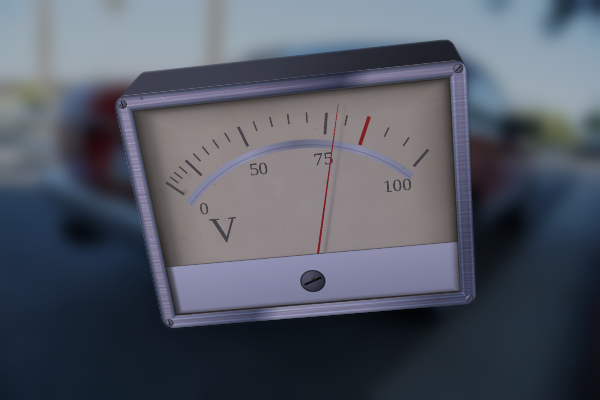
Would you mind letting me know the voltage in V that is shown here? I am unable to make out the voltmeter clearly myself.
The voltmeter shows 77.5 V
